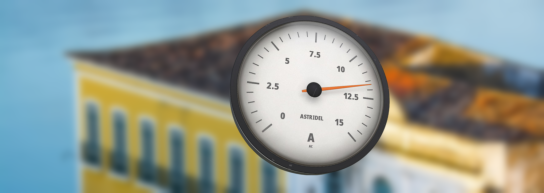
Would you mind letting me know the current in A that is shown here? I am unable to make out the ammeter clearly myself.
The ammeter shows 11.75 A
